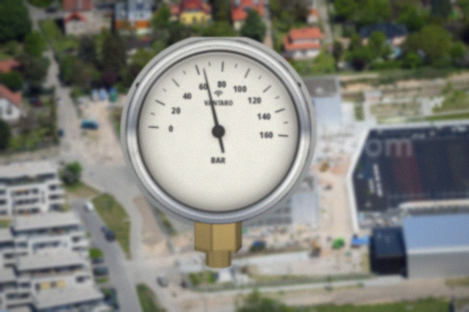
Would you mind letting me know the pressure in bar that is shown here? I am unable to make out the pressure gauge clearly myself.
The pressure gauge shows 65 bar
